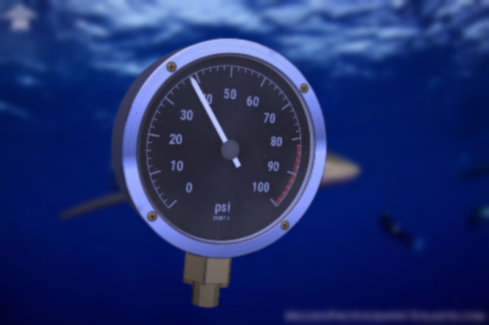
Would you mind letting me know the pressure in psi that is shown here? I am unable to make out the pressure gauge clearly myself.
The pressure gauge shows 38 psi
